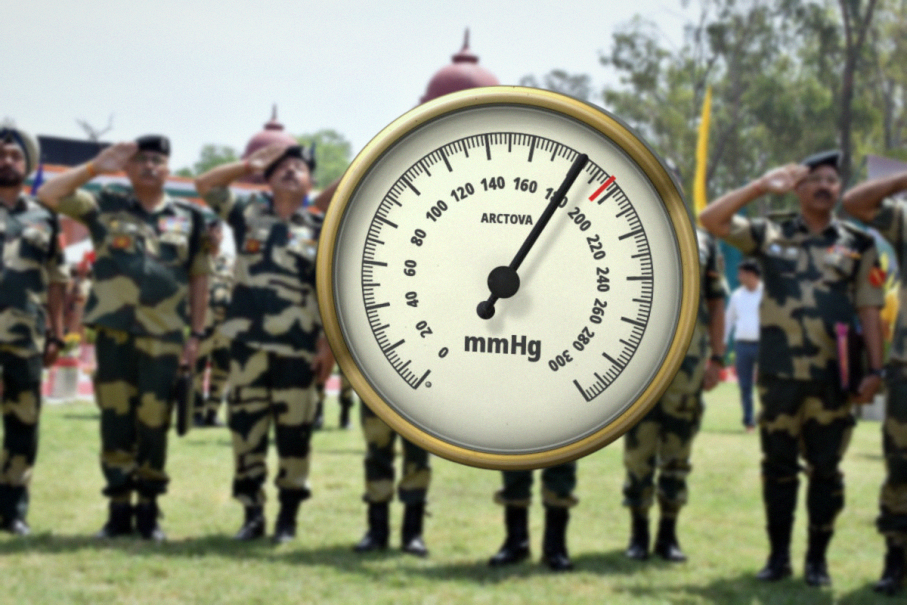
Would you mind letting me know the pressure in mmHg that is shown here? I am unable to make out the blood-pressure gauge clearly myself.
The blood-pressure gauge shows 182 mmHg
